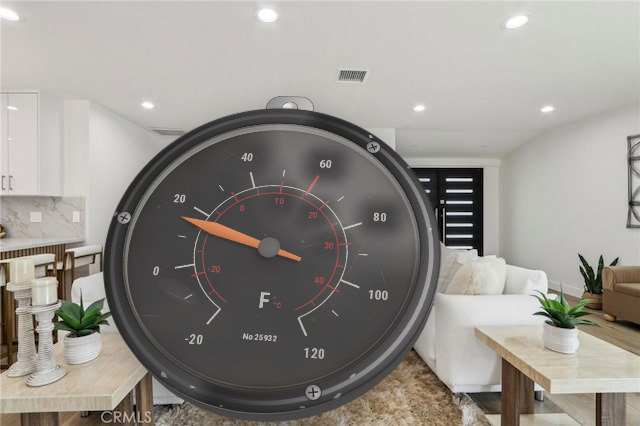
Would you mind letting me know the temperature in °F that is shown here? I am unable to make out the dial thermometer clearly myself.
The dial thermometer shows 15 °F
